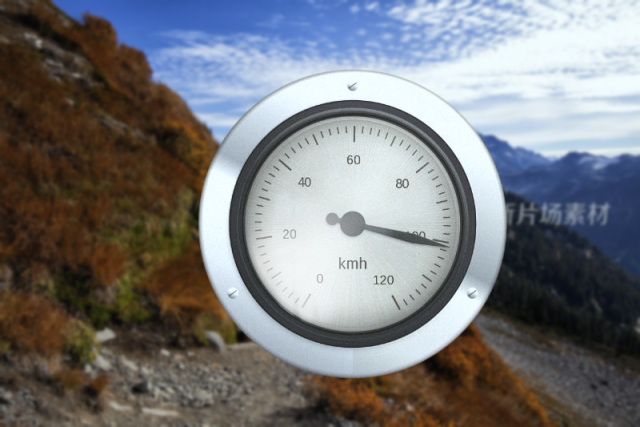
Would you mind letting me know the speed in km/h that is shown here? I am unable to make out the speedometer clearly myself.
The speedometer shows 101 km/h
